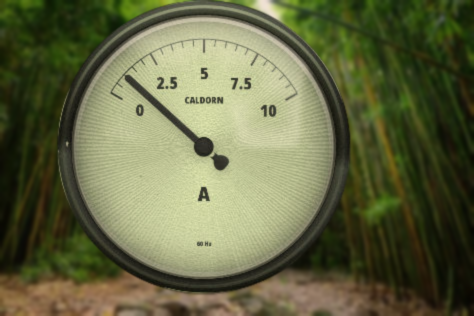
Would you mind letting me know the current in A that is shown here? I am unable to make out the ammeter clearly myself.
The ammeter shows 1 A
